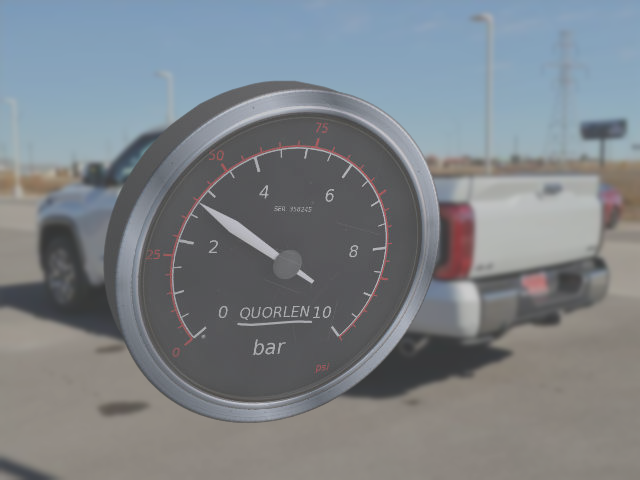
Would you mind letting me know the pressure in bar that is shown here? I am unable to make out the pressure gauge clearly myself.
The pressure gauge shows 2.75 bar
